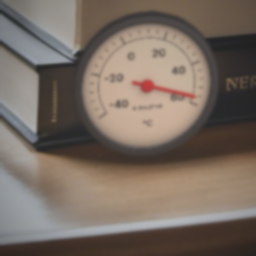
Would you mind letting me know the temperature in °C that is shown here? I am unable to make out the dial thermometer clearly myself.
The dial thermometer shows 56 °C
